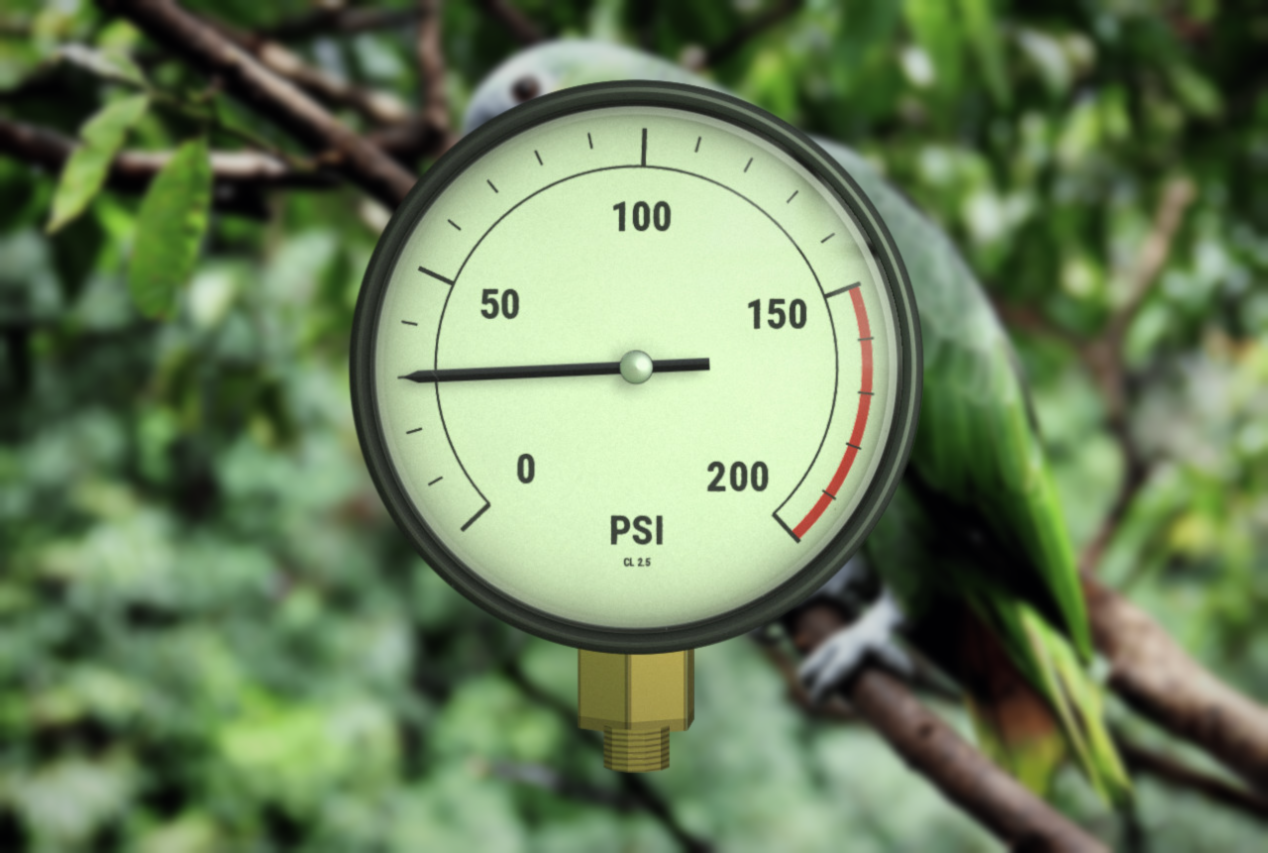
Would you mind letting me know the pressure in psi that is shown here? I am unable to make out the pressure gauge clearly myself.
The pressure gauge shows 30 psi
